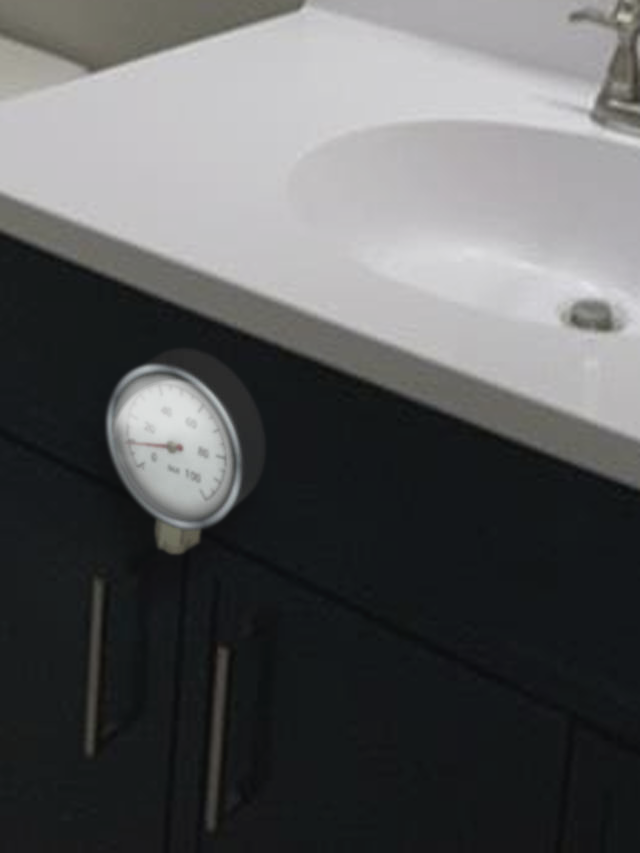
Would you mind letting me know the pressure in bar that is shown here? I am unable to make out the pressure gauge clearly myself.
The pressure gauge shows 10 bar
